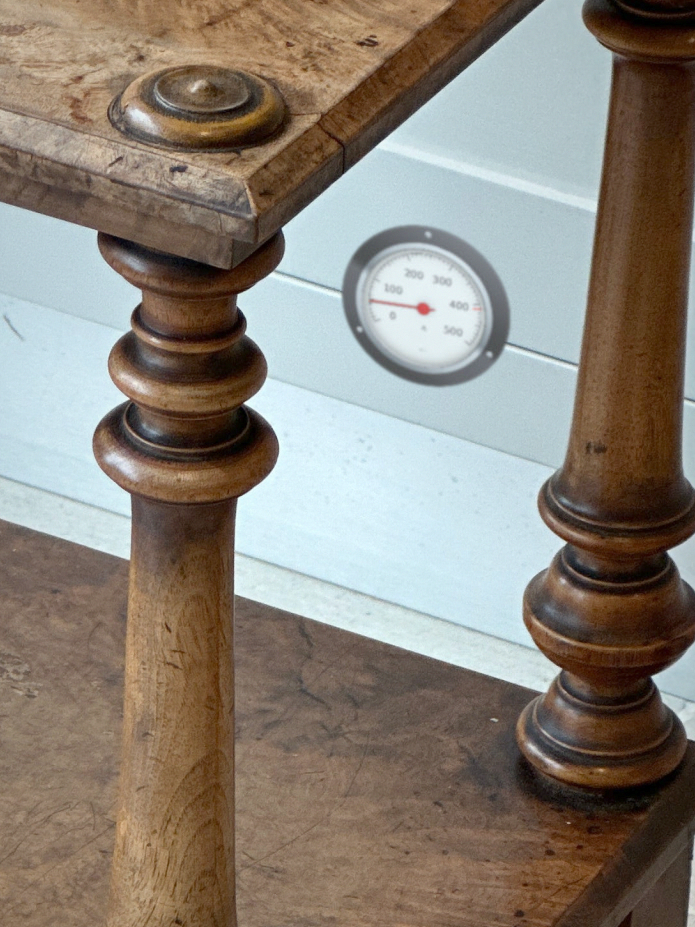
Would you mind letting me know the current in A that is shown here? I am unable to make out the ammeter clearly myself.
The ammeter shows 50 A
